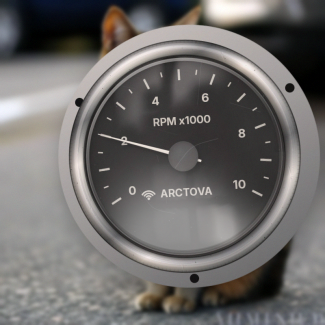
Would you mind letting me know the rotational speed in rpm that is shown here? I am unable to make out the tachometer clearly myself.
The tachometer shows 2000 rpm
